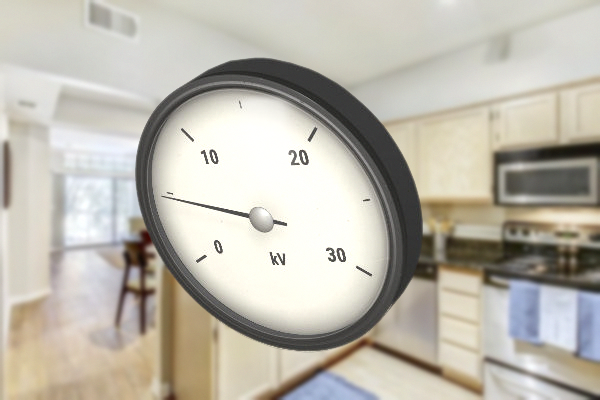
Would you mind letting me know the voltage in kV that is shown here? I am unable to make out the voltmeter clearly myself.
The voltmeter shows 5 kV
